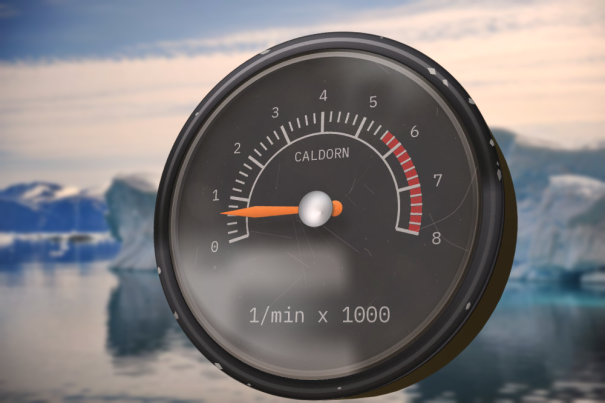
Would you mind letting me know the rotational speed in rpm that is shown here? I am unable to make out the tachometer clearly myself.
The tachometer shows 600 rpm
